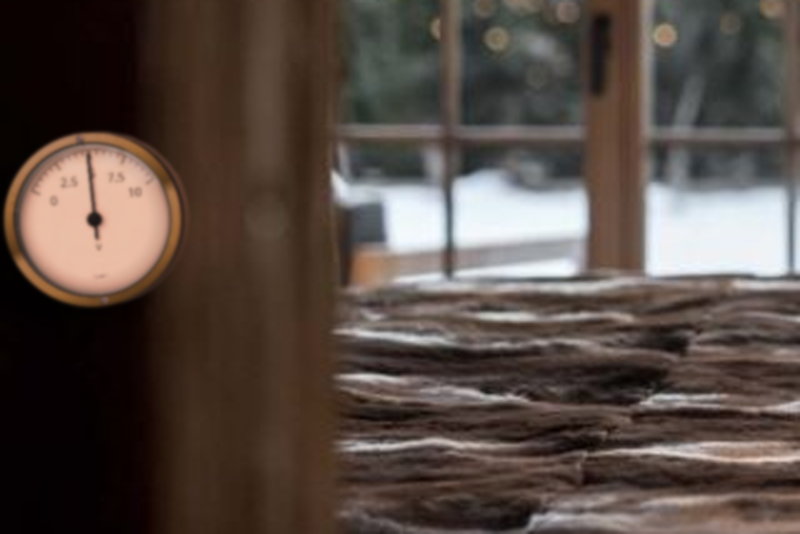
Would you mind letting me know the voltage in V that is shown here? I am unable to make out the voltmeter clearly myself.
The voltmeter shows 5 V
